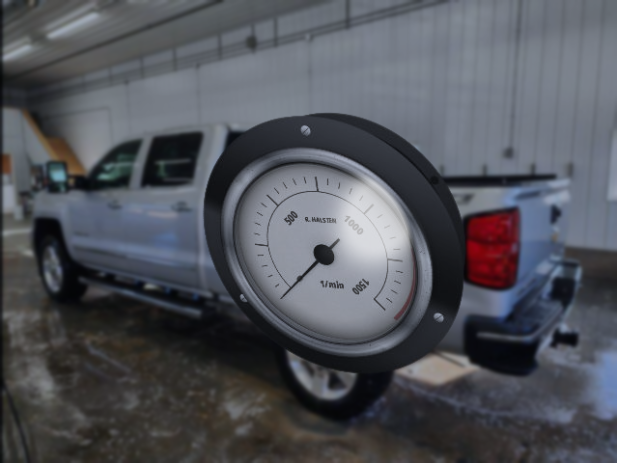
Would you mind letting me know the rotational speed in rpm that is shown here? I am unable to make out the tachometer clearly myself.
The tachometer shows 0 rpm
